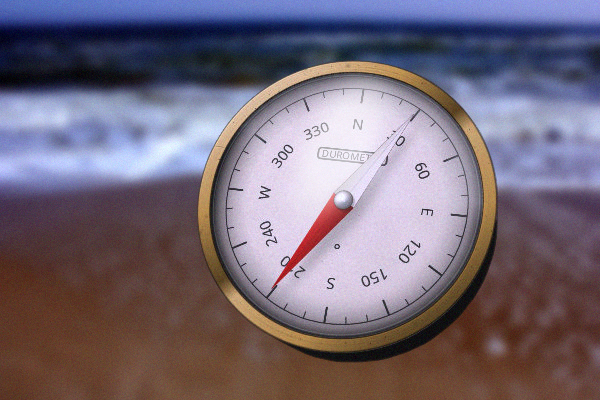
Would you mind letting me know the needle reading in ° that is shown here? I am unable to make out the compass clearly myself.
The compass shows 210 °
